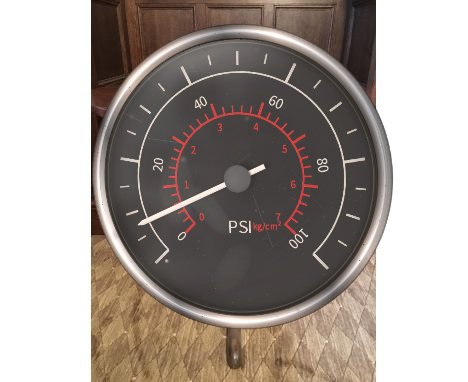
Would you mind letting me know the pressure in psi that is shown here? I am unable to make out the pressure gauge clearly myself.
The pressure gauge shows 7.5 psi
